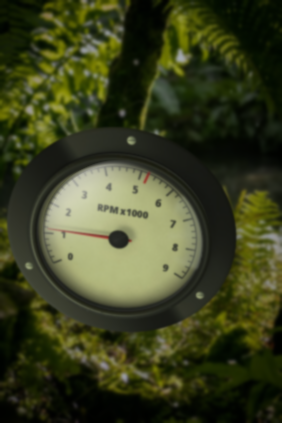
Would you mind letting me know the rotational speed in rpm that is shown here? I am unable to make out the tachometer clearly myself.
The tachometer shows 1200 rpm
